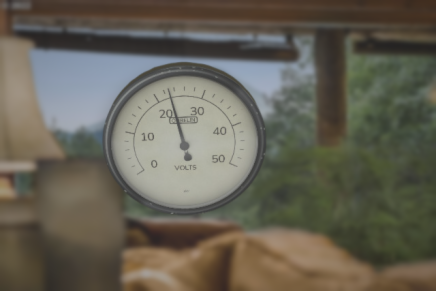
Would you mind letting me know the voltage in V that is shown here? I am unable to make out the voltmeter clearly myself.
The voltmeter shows 23 V
